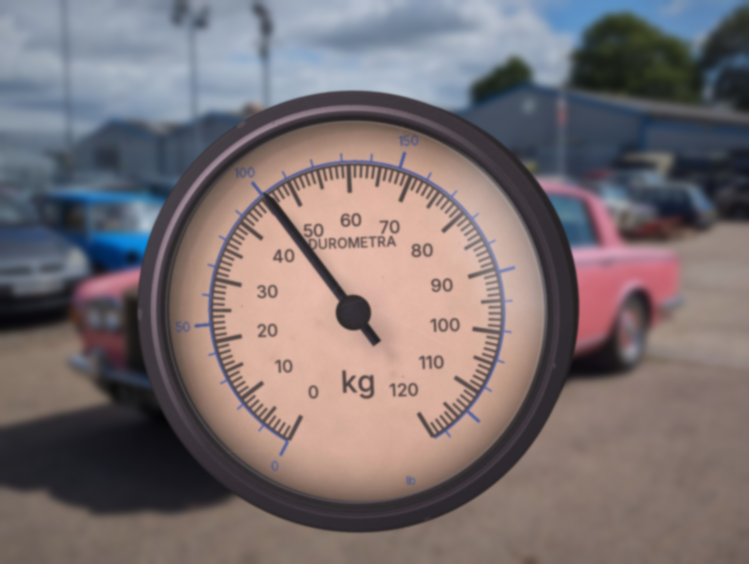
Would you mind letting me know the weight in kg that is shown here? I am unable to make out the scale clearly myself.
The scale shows 46 kg
